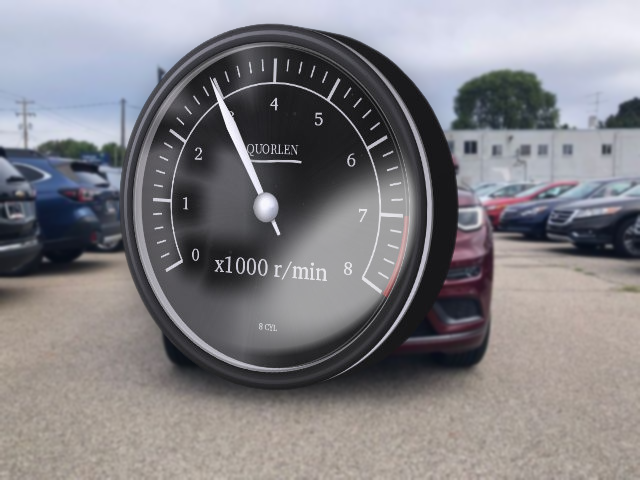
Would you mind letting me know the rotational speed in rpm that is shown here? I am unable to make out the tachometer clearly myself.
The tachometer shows 3000 rpm
